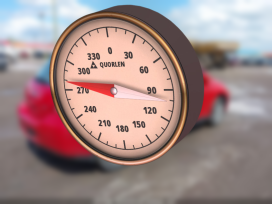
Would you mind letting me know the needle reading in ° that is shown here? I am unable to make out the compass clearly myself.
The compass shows 280 °
